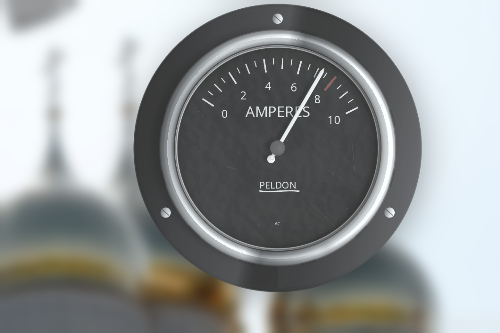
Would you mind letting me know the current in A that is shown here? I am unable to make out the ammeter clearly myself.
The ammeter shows 7.25 A
